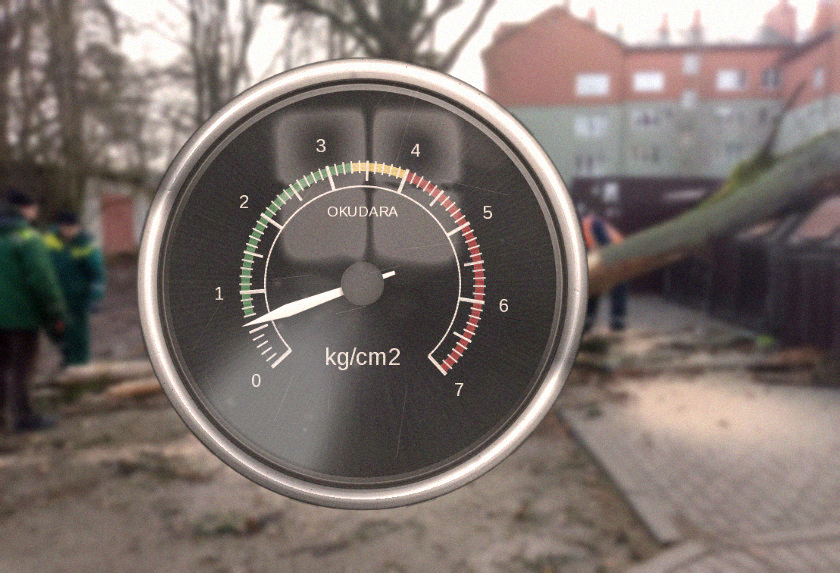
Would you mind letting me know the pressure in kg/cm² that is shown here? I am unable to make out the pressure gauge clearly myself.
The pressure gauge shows 0.6 kg/cm²
